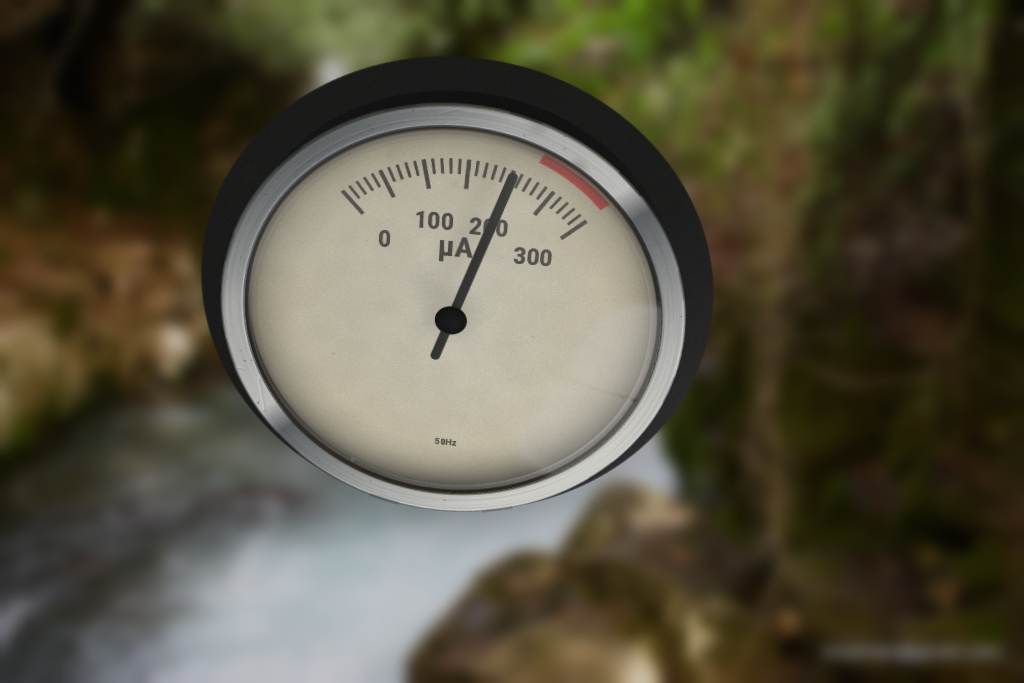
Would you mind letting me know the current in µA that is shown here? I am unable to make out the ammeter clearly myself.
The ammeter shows 200 µA
